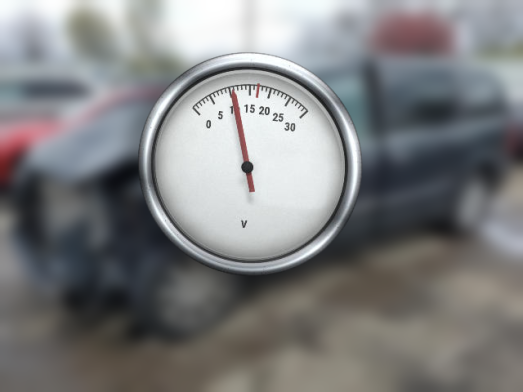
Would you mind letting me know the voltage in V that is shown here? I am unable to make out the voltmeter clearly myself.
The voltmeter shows 11 V
